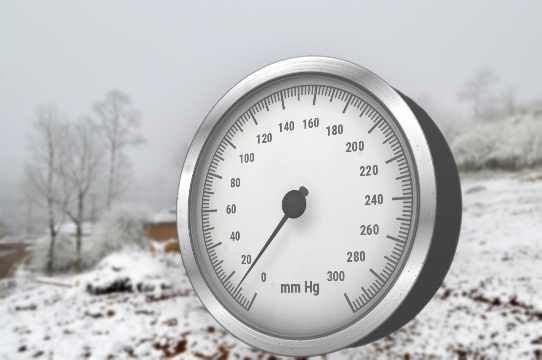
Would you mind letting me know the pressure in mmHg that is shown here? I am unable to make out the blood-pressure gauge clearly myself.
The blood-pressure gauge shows 10 mmHg
